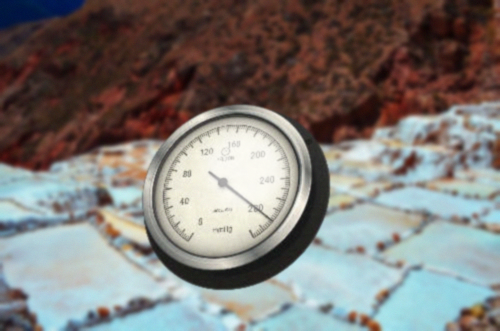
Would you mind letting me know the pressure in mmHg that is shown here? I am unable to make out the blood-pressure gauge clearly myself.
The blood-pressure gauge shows 280 mmHg
